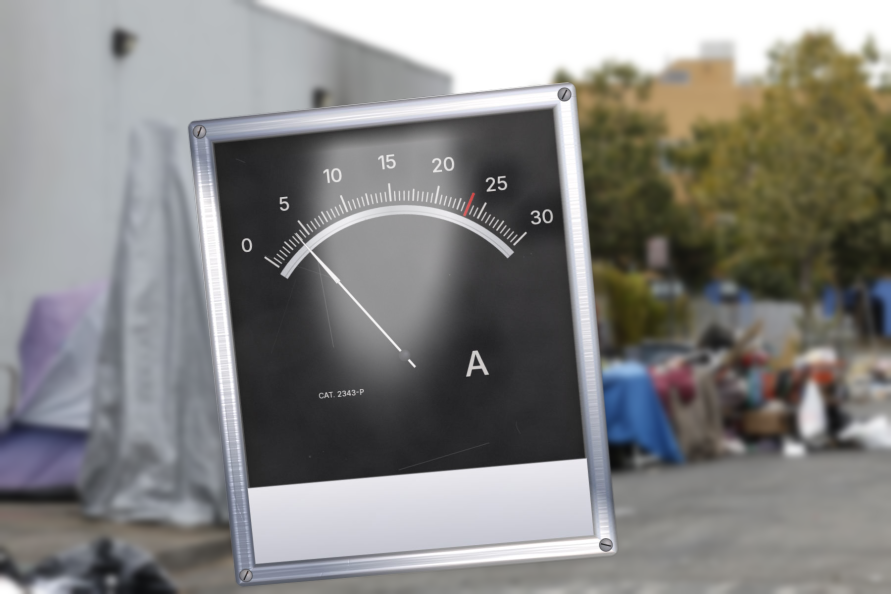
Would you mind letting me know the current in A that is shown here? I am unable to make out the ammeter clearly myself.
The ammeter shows 4 A
